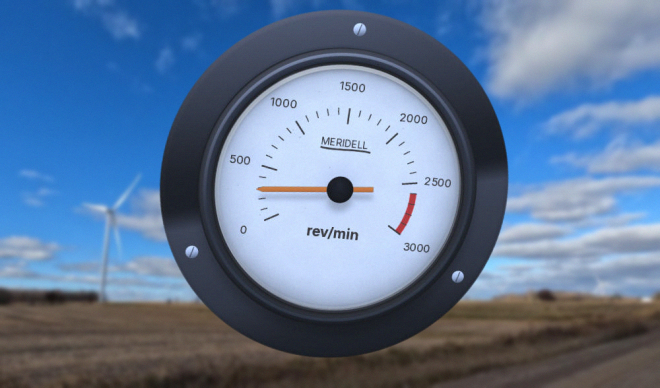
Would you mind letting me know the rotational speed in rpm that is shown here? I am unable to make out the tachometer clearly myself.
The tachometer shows 300 rpm
